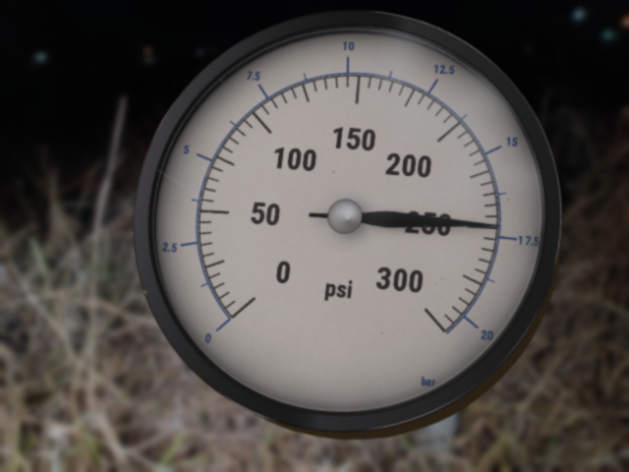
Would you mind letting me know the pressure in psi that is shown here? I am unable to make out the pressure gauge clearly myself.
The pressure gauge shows 250 psi
